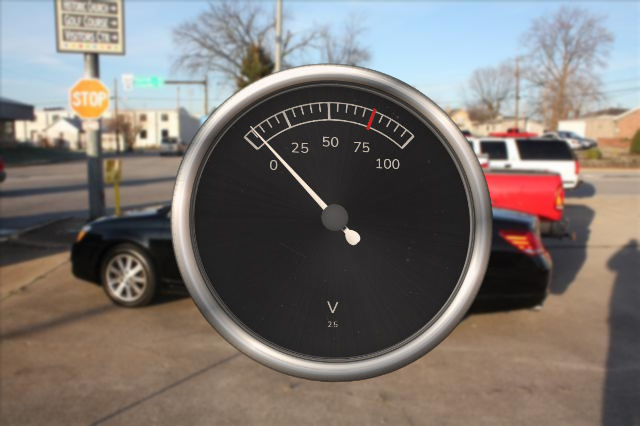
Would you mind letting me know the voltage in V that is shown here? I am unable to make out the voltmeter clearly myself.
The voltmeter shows 5 V
